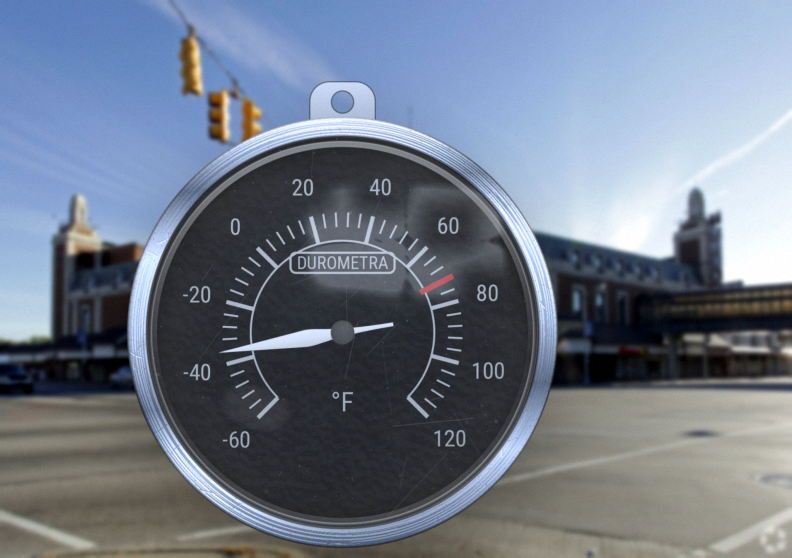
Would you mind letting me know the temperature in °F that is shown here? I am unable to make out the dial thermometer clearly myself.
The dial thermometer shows -36 °F
